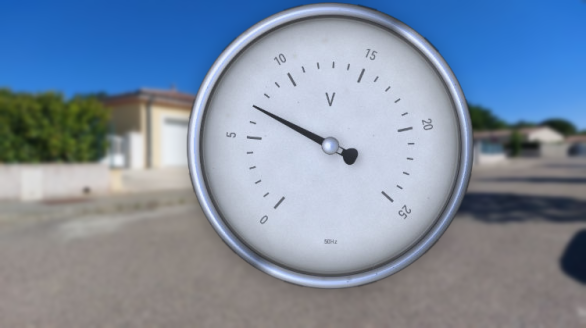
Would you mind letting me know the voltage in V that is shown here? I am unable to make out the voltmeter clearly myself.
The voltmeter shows 7 V
